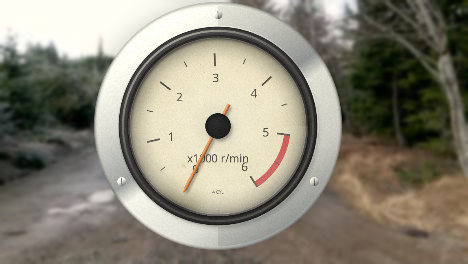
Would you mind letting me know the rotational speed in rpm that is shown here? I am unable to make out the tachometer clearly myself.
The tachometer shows 0 rpm
